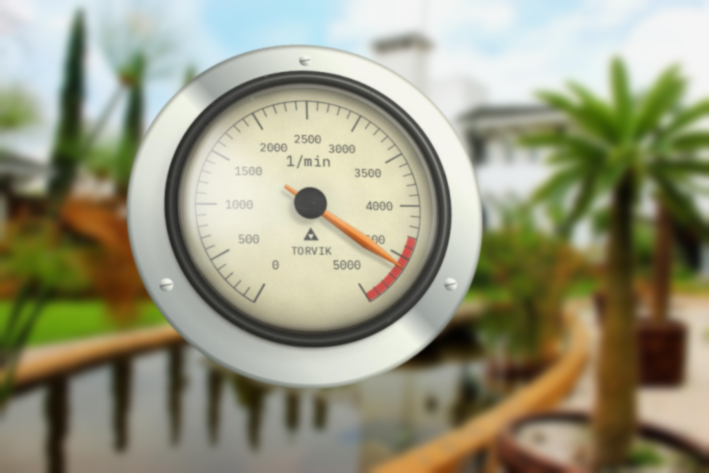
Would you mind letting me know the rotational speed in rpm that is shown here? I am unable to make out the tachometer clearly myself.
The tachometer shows 4600 rpm
